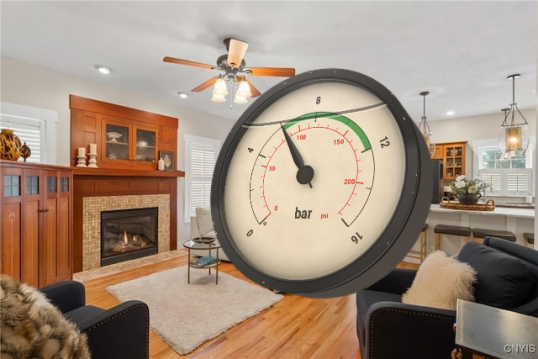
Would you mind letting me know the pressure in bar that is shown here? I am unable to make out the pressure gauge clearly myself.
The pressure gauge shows 6 bar
